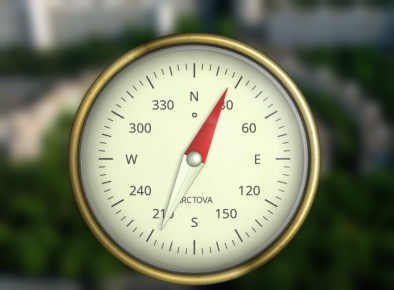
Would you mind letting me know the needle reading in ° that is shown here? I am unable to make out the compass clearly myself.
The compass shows 25 °
